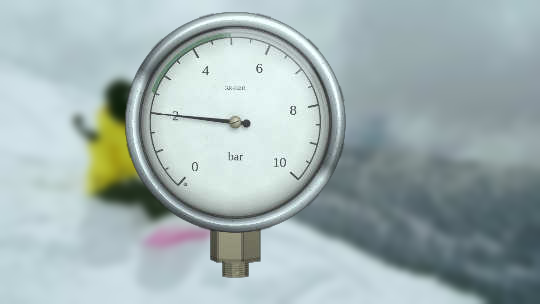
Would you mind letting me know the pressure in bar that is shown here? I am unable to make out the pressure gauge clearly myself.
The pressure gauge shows 2 bar
